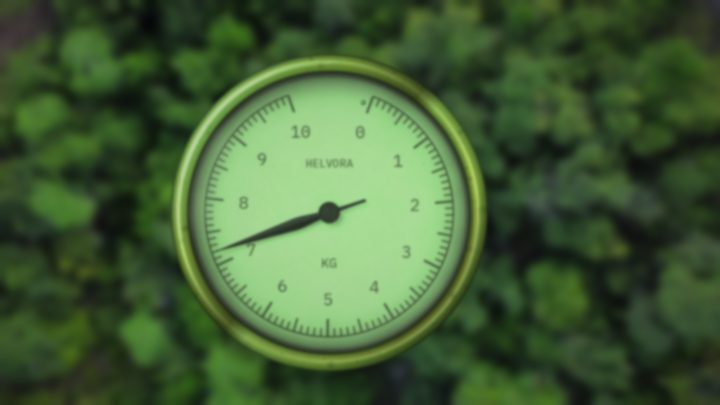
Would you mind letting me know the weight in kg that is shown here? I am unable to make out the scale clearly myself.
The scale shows 7.2 kg
